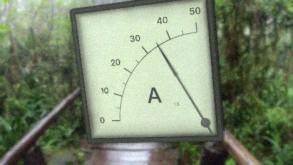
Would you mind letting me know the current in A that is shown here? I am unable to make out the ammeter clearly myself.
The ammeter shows 35 A
